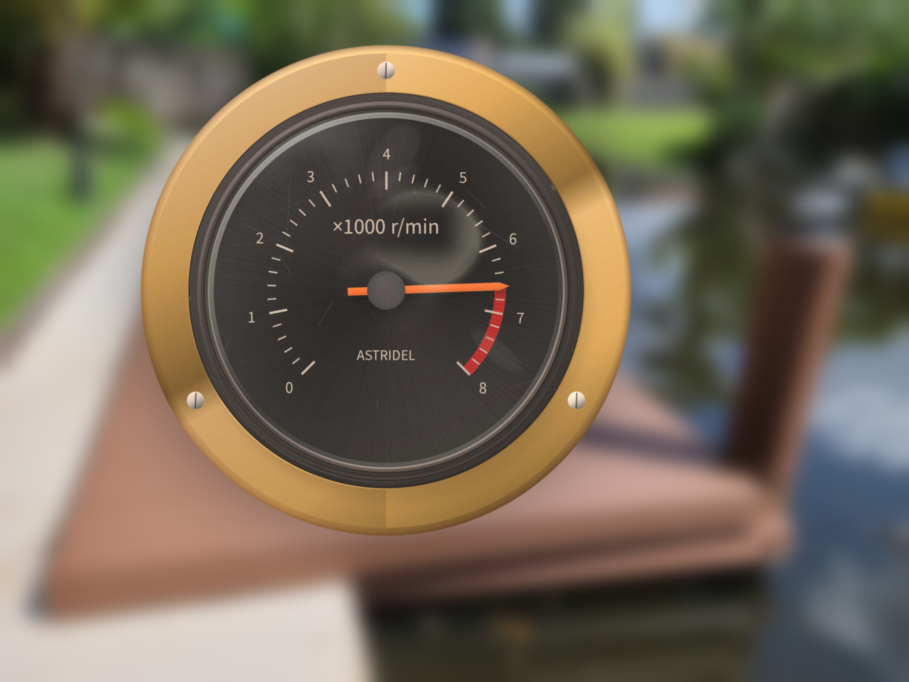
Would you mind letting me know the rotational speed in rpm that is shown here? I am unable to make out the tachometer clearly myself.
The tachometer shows 6600 rpm
